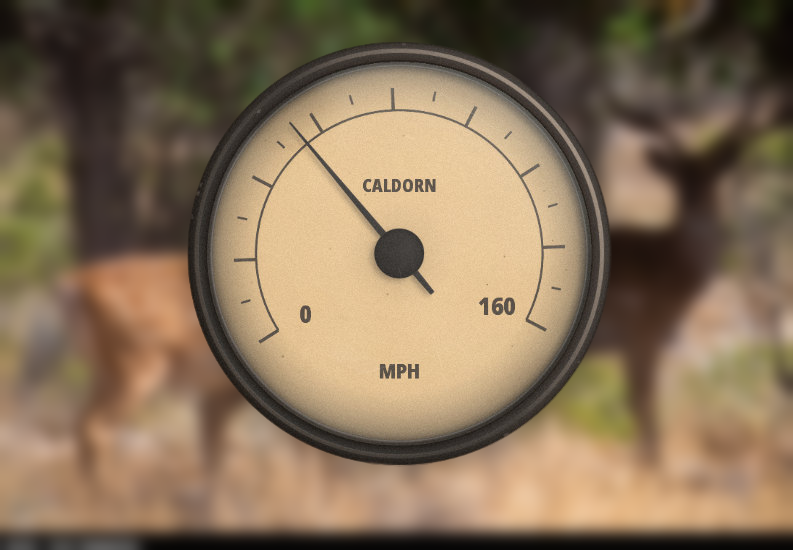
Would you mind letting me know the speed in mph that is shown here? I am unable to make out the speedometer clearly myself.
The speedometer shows 55 mph
